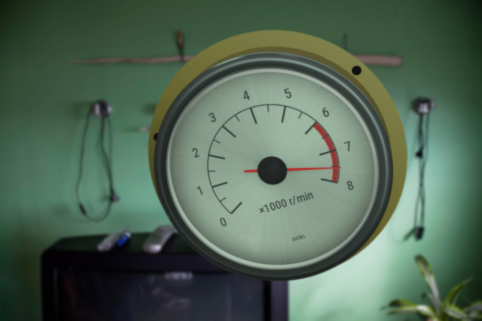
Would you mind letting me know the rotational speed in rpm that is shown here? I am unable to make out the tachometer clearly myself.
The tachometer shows 7500 rpm
